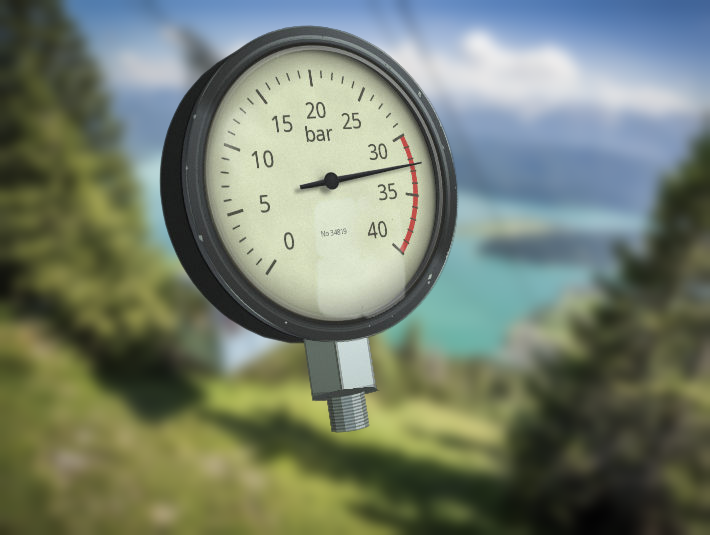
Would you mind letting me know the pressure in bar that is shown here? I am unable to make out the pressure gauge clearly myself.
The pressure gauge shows 32.5 bar
